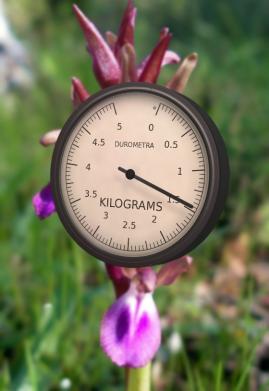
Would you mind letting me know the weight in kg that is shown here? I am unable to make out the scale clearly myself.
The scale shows 1.45 kg
